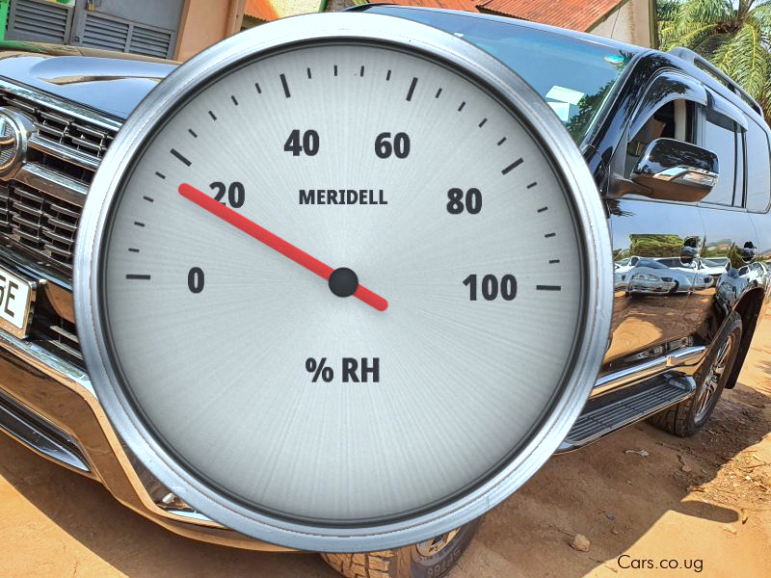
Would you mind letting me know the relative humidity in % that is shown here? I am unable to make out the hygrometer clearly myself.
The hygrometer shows 16 %
